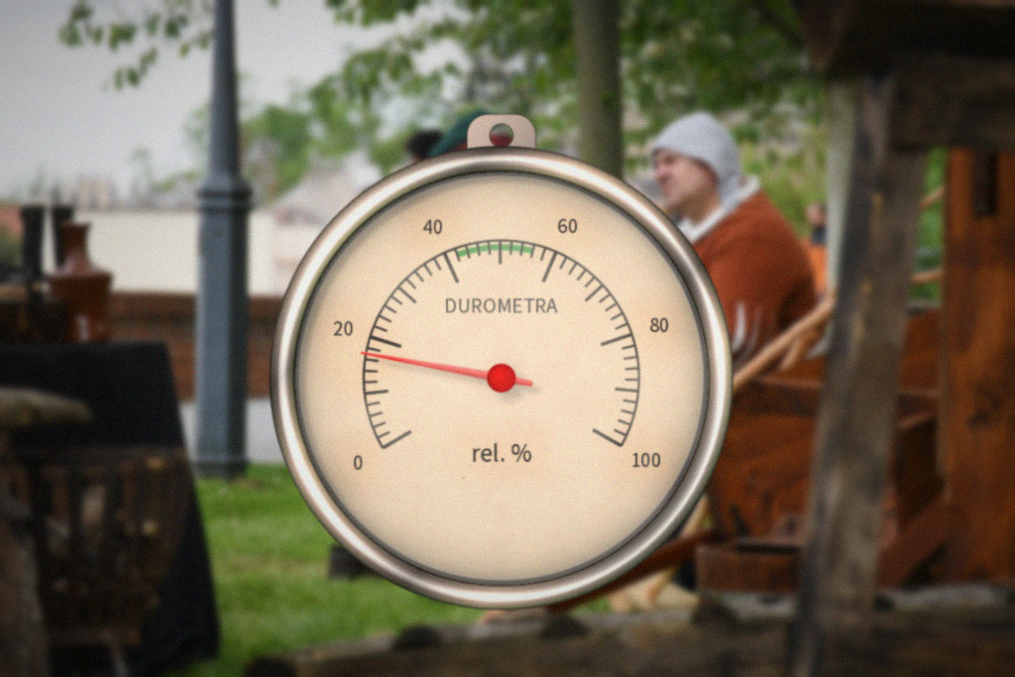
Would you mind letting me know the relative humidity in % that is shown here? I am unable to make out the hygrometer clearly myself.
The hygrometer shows 17 %
